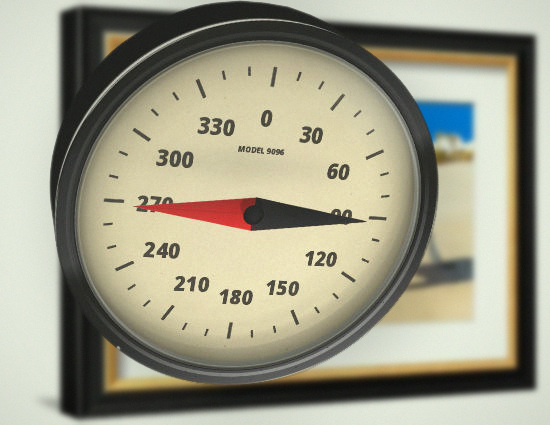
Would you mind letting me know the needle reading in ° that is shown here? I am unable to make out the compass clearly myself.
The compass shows 270 °
